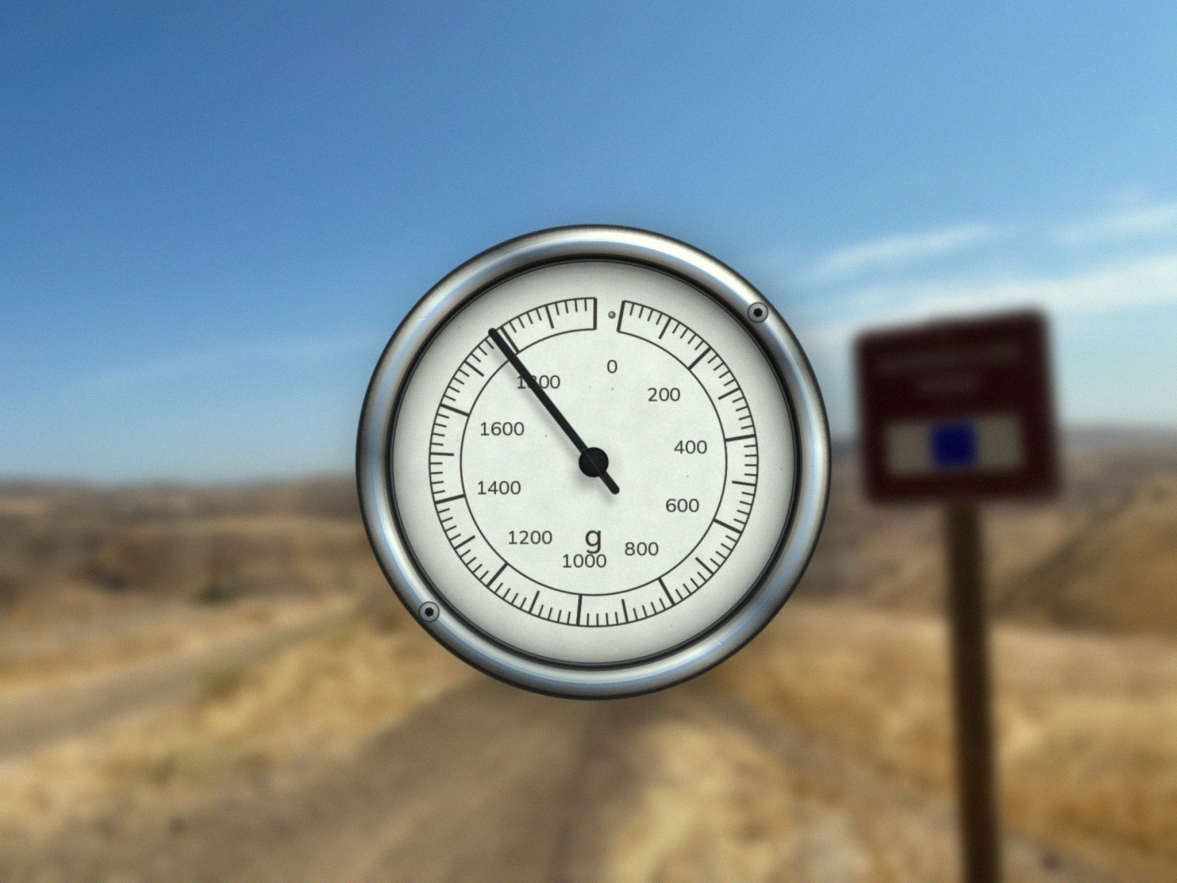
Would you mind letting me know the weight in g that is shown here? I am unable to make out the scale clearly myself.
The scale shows 1780 g
